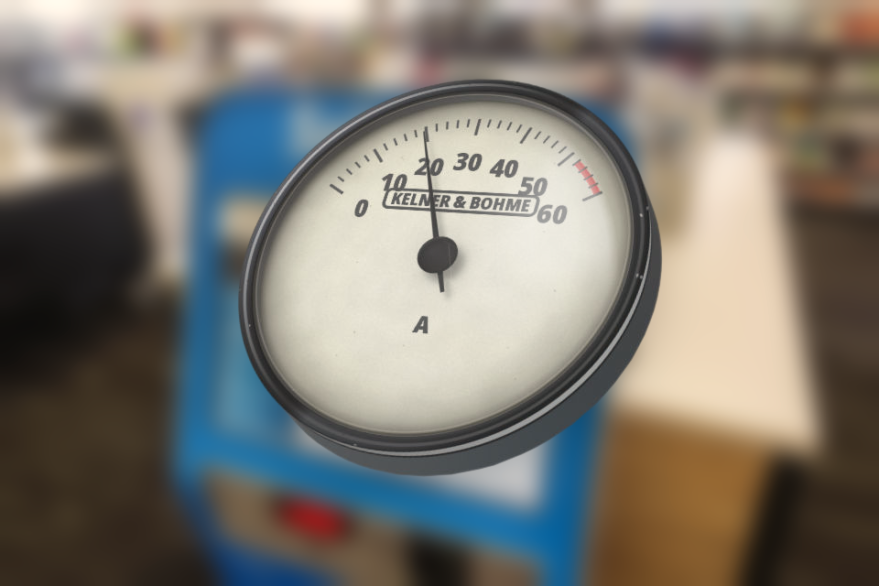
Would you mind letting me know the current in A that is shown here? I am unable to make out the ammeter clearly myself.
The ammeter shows 20 A
